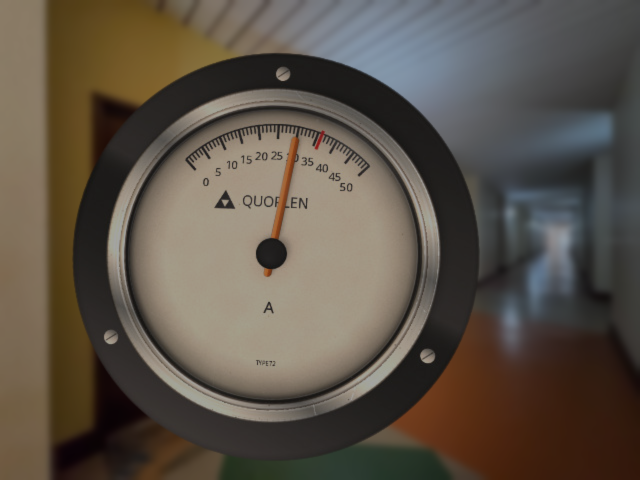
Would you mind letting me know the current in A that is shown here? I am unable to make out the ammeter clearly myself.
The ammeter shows 30 A
